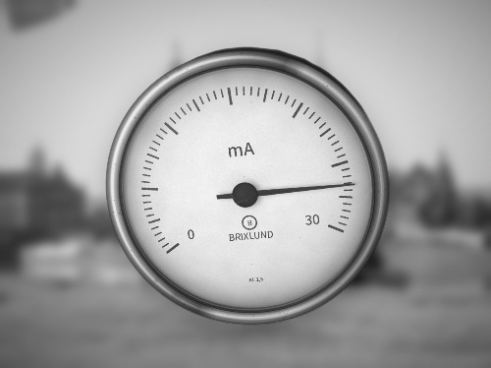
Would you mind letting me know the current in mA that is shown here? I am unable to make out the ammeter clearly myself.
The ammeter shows 26.5 mA
